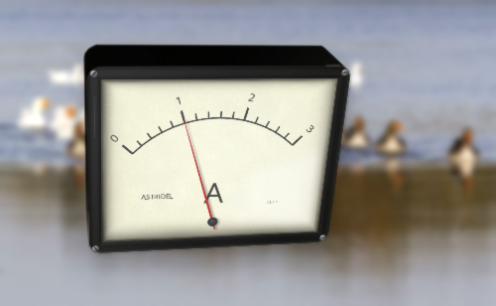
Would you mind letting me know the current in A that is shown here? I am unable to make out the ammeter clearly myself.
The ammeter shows 1 A
